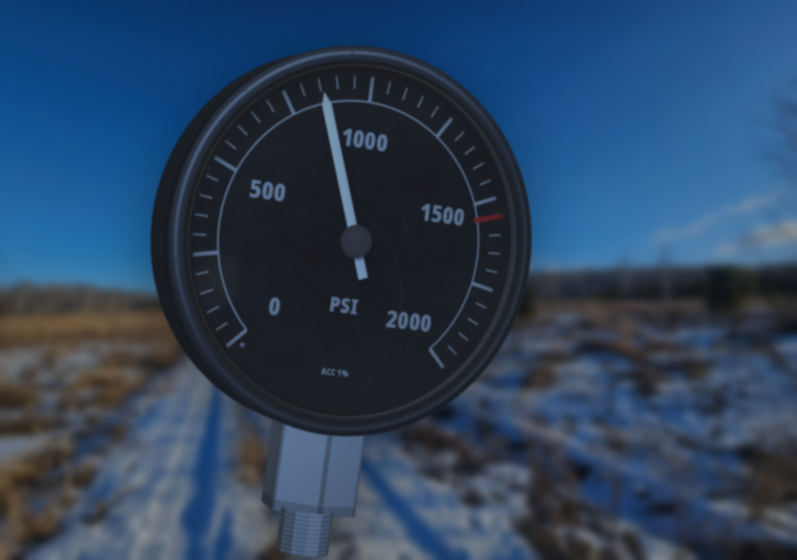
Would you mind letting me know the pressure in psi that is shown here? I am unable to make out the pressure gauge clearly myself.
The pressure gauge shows 850 psi
